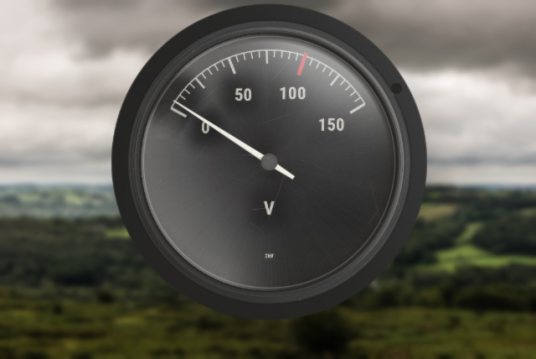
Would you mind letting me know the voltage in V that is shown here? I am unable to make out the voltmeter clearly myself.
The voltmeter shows 5 V
